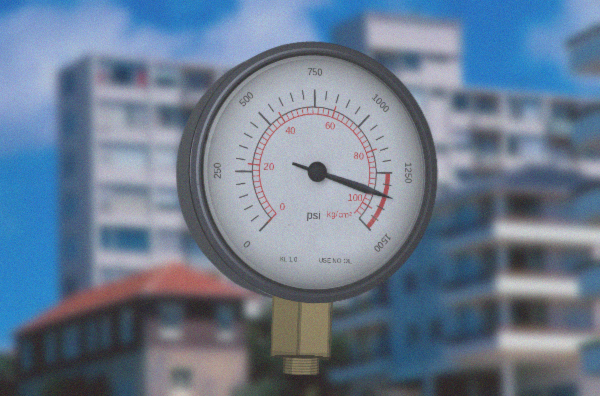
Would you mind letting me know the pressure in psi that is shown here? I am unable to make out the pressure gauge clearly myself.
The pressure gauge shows 1350 psi
